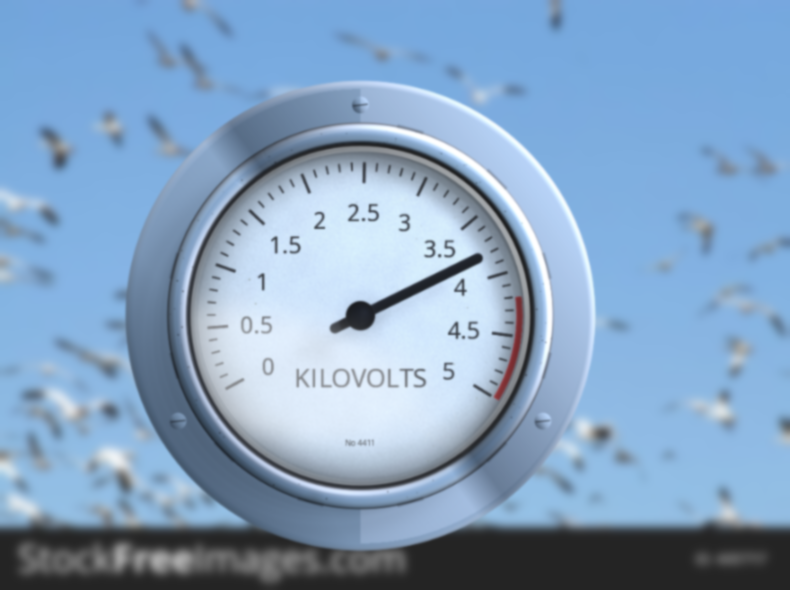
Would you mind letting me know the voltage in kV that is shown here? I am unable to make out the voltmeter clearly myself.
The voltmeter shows 3.8 kV
